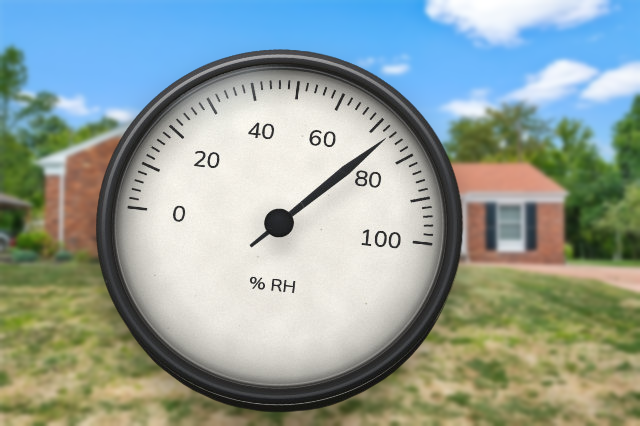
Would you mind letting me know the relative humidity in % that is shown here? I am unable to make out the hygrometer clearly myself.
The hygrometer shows 74 %
